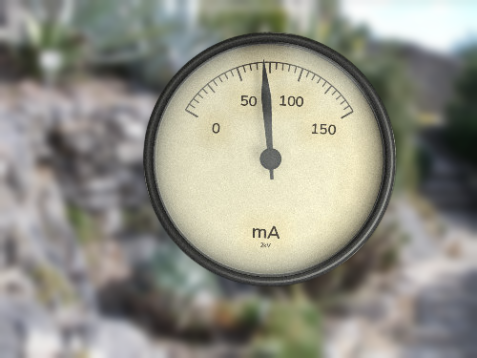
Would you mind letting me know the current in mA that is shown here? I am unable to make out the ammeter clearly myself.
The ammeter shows 70 mA
